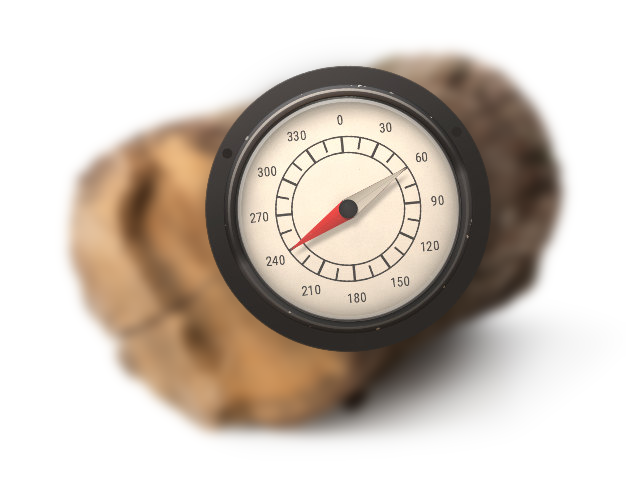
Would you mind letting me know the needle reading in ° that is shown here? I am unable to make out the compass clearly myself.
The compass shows 240 °
